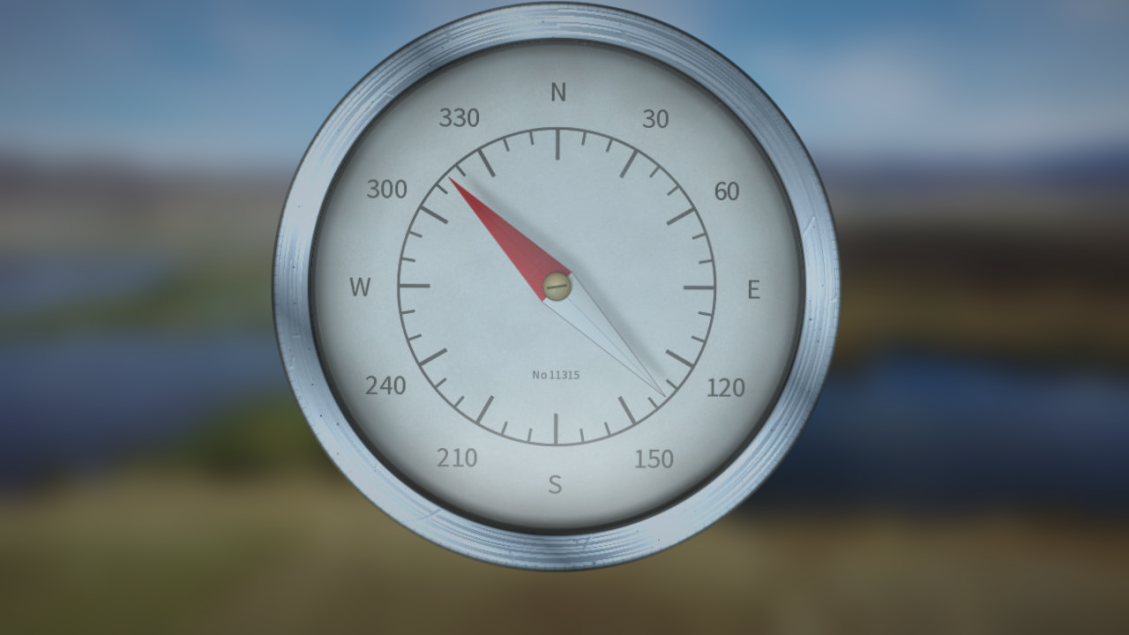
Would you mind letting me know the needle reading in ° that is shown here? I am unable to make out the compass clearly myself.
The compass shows 315 °
